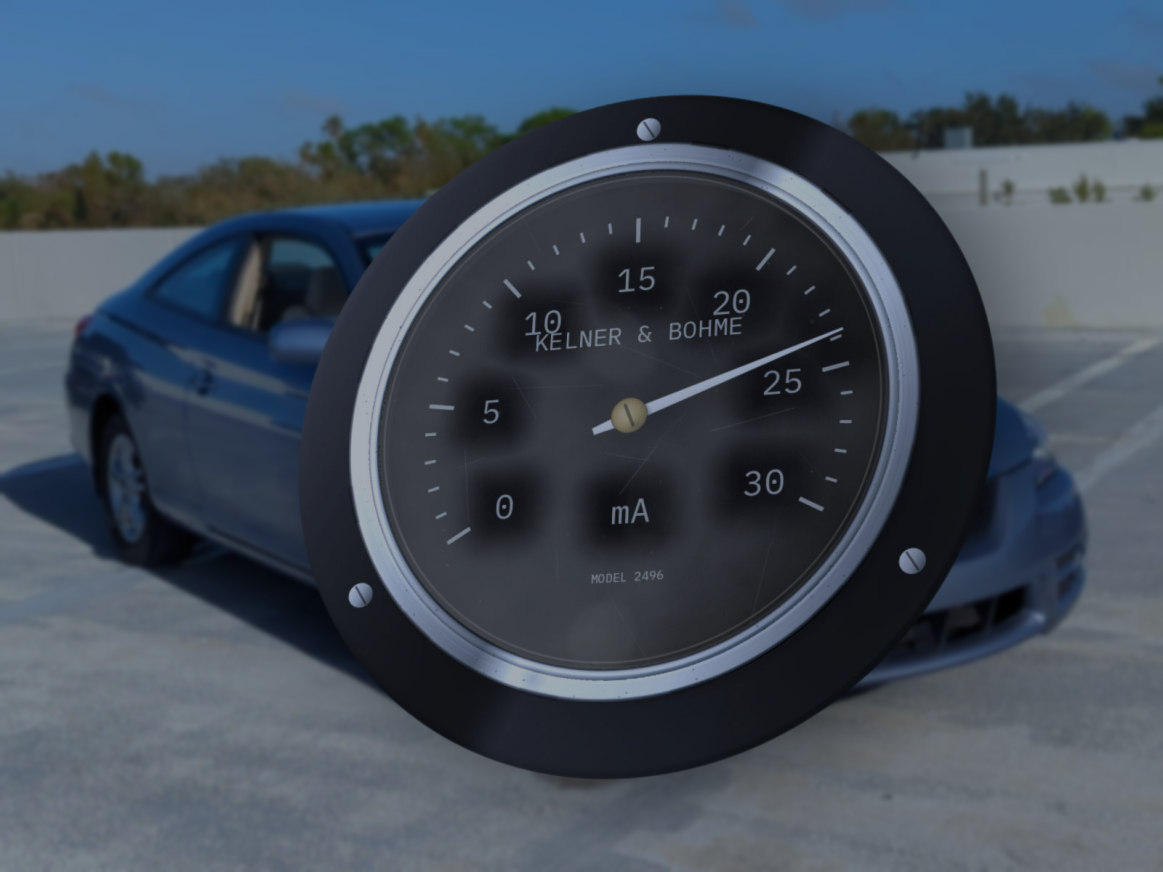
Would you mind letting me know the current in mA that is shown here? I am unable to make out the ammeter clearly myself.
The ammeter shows 24 mA
